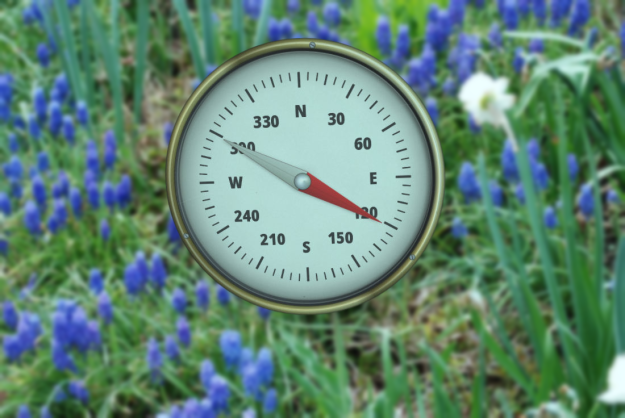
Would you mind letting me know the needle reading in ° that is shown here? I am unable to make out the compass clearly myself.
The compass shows 120 °
